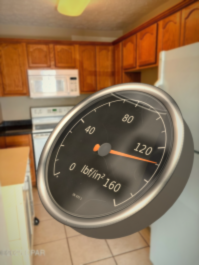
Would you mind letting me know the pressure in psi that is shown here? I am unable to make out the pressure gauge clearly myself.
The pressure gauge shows 130 psi
